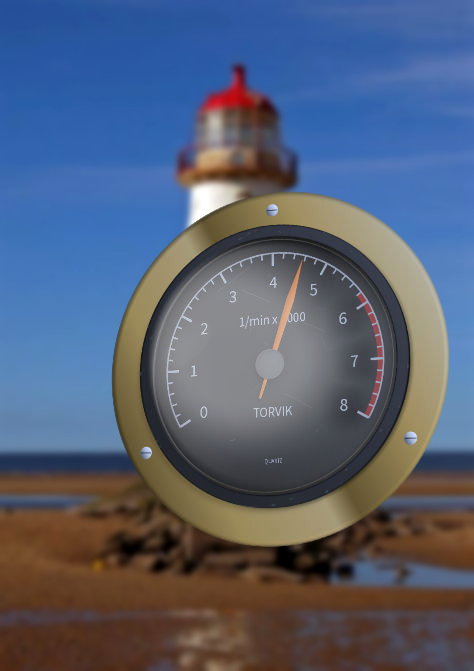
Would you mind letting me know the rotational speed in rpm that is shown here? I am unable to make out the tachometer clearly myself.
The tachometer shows 4600 rpm
